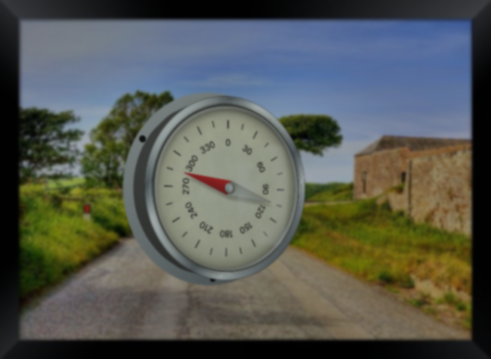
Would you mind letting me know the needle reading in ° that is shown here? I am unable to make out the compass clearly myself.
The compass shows 285 °
